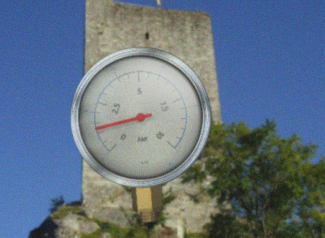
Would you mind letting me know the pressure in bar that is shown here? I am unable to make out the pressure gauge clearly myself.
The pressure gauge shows 1.25 bar
